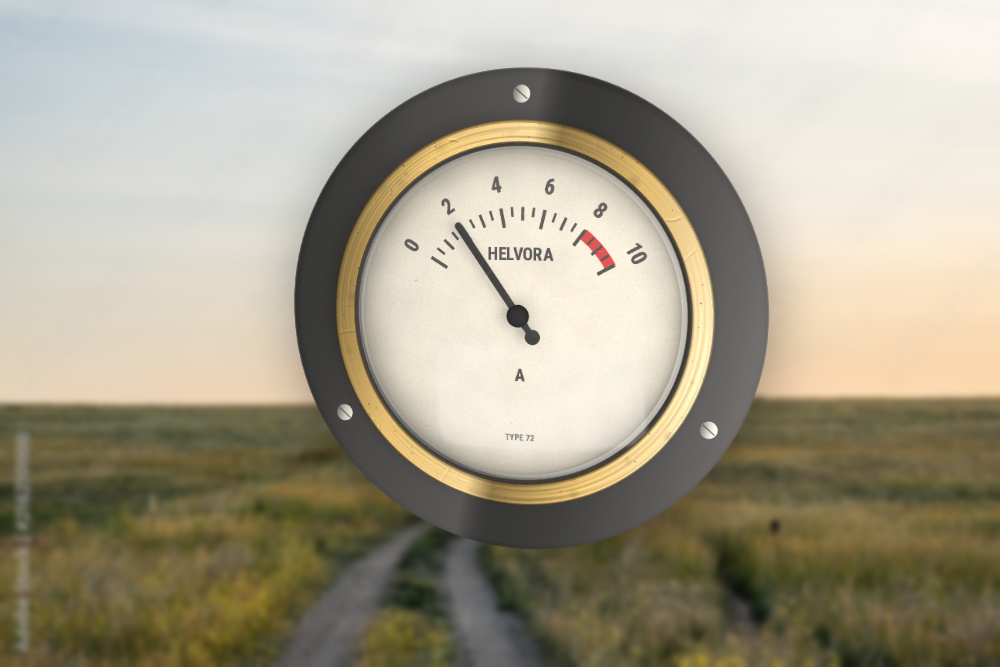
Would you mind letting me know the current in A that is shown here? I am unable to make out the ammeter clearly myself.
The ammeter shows 2 A
